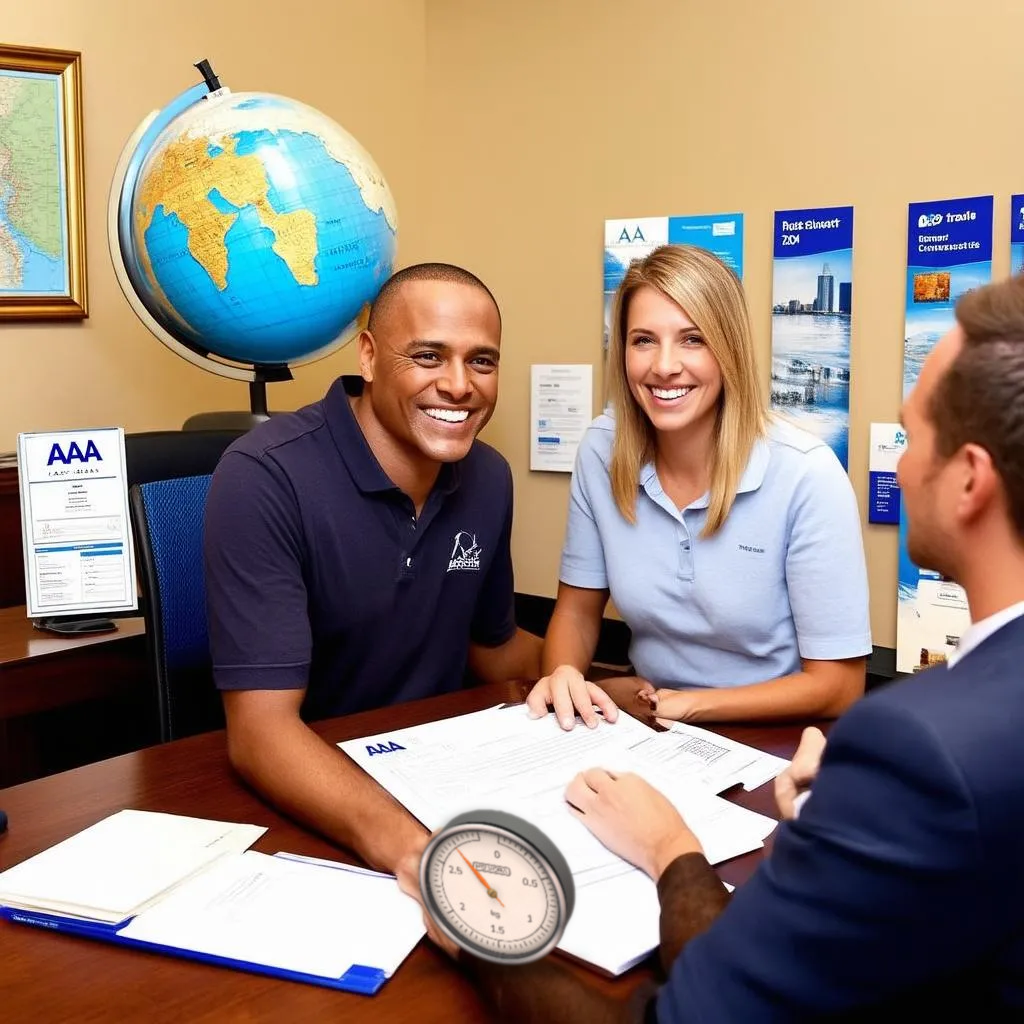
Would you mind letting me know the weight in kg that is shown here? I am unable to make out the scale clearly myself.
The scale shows 2.75 kg
